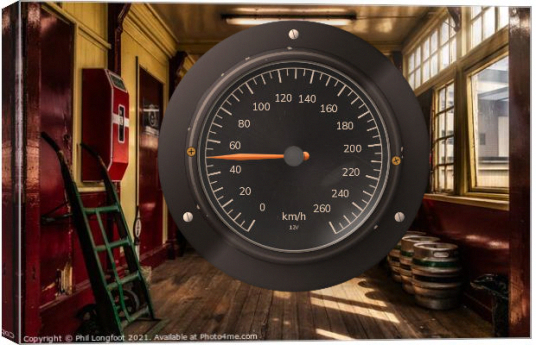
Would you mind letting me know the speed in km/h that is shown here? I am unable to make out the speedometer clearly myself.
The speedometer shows 50 km/h
